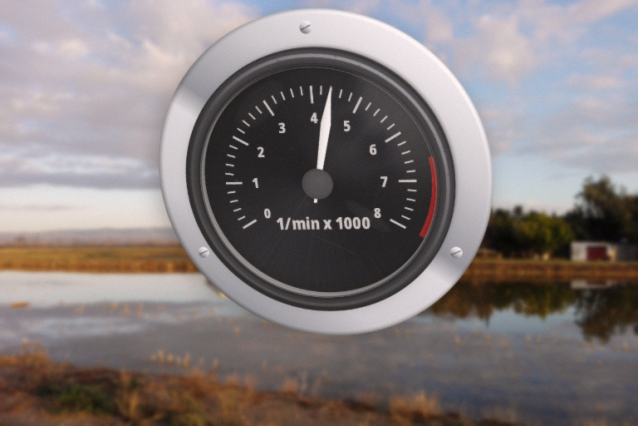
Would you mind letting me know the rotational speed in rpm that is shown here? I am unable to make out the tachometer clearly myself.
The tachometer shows 4400 rpm
